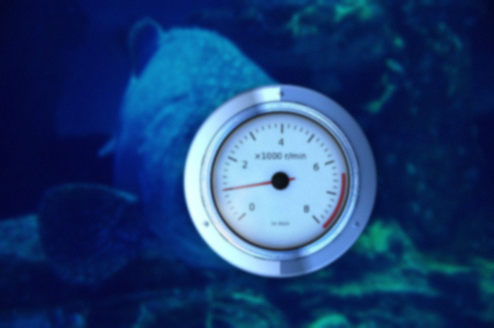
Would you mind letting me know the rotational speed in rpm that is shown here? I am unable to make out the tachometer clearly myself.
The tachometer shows 1000 rpm
